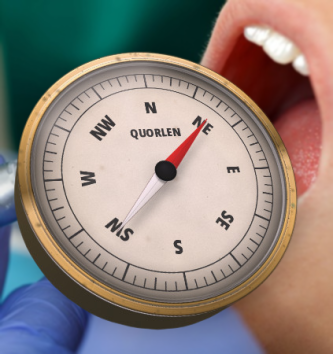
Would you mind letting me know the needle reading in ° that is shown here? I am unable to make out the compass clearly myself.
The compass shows 45 °
